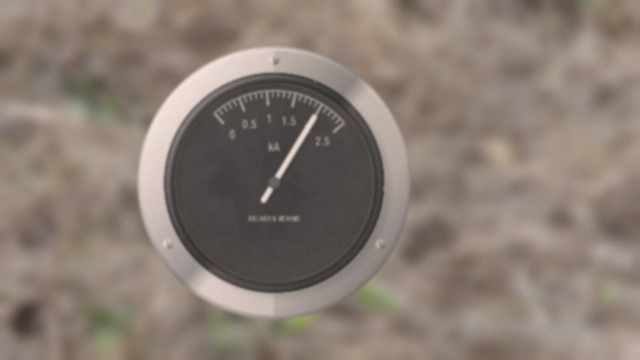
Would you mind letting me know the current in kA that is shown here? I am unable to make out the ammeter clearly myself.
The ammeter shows 2 kA
